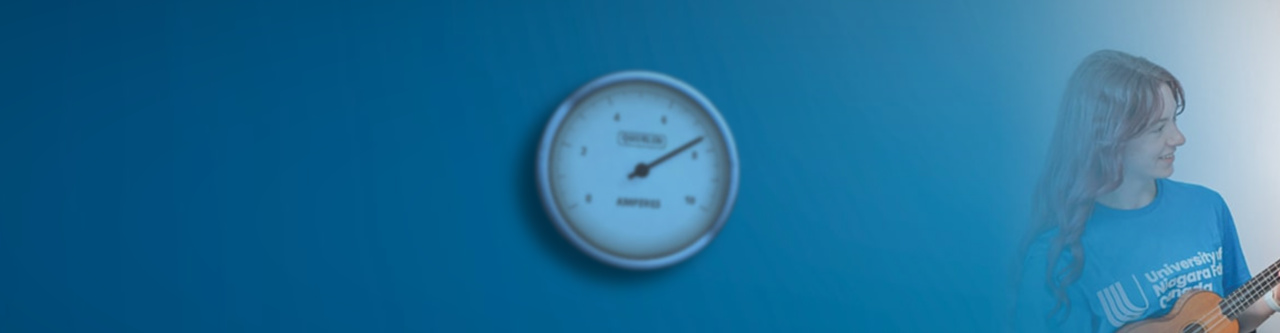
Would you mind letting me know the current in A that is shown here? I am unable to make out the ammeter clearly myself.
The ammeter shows 7.5 A
